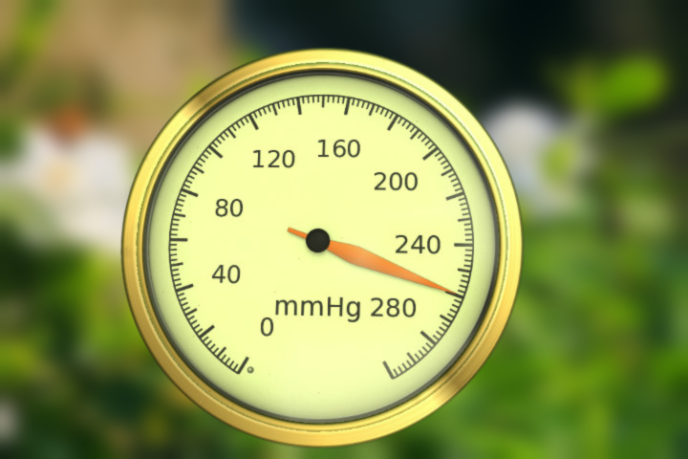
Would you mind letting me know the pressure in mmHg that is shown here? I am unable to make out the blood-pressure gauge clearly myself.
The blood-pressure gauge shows 260 mmHg
